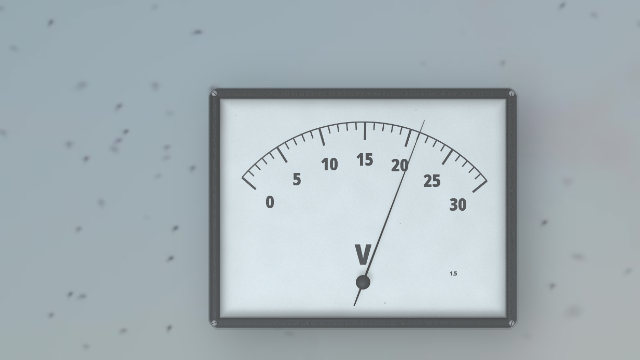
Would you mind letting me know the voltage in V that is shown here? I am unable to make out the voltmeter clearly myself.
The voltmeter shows 21 V
